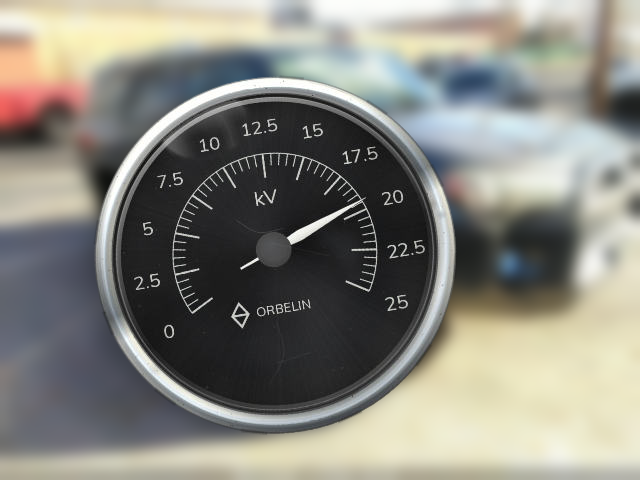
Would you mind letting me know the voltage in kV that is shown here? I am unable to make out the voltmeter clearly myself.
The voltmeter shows 19.5 kV
